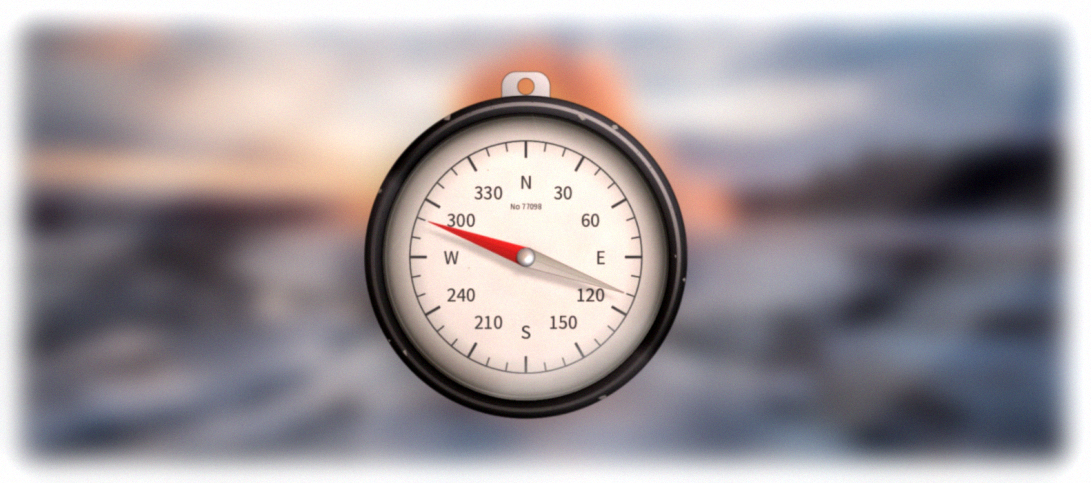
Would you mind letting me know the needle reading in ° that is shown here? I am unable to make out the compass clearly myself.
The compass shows 290 °
